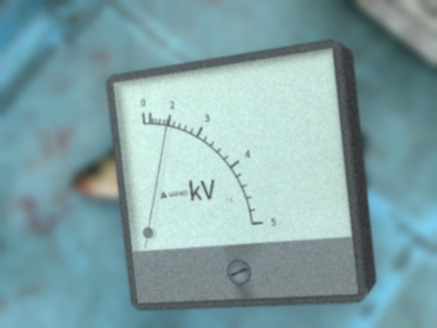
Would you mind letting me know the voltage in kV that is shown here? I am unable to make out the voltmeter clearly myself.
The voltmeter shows 2 kV
